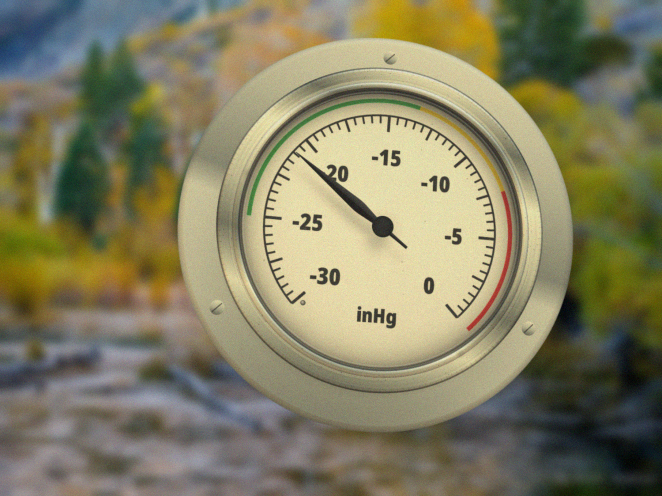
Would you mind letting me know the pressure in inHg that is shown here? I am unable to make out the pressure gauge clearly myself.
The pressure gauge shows -21 inHg
